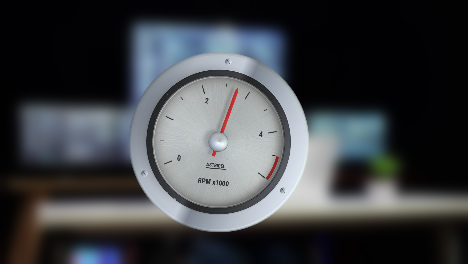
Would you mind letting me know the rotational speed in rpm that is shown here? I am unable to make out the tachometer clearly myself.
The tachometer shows 2750 rpm
